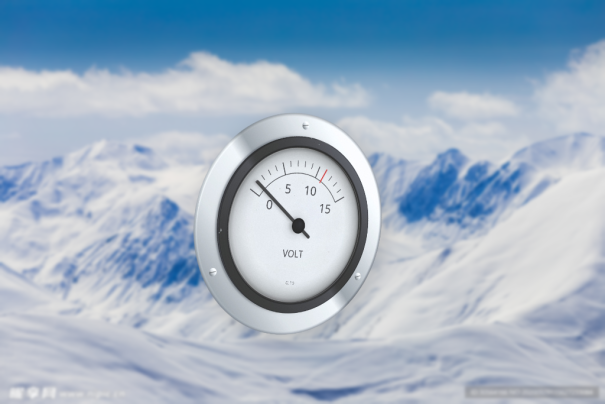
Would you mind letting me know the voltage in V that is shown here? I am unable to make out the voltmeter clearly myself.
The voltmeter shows 1 V
